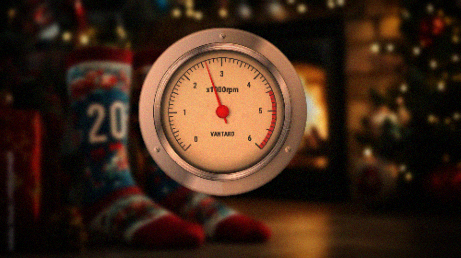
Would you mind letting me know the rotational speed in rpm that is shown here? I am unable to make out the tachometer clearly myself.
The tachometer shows 2600 rpm
